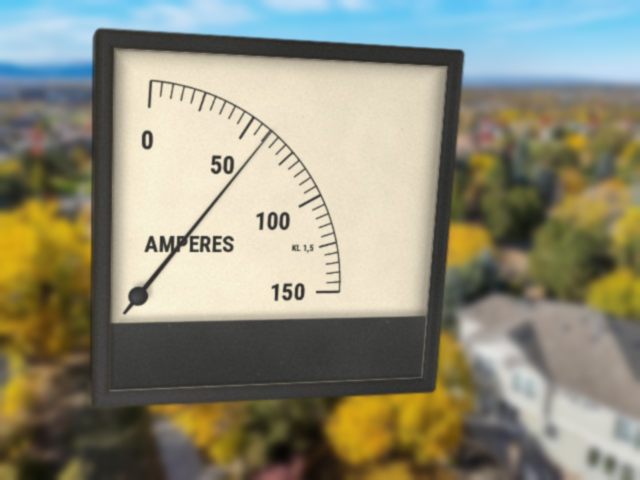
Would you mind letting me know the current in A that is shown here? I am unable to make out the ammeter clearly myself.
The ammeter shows 60 A
